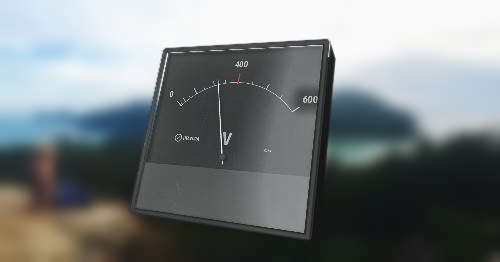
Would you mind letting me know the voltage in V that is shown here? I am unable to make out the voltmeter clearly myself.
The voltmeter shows 325 V
